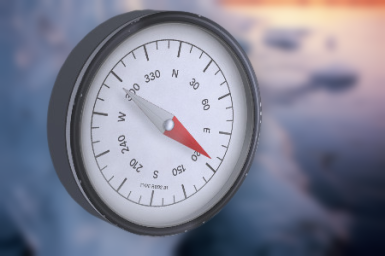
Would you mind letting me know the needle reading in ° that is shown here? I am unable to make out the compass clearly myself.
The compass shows 115 °
